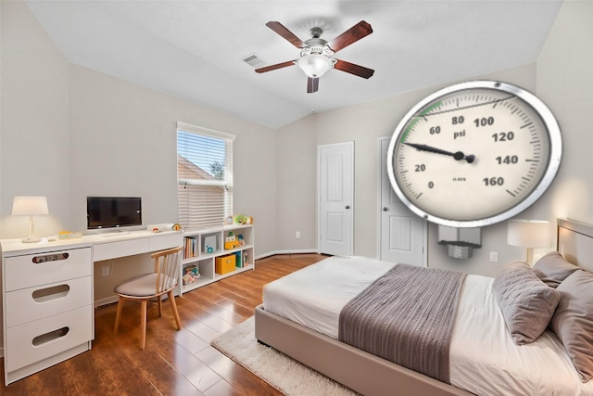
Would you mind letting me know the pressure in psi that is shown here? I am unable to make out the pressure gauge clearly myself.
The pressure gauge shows 40 psi
